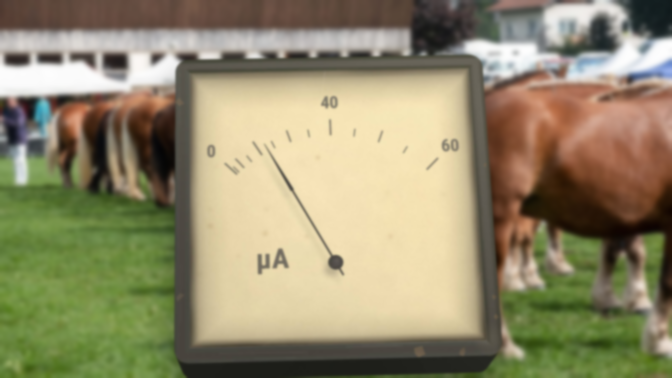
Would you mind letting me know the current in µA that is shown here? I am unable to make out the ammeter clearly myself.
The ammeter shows 22.5 µA
